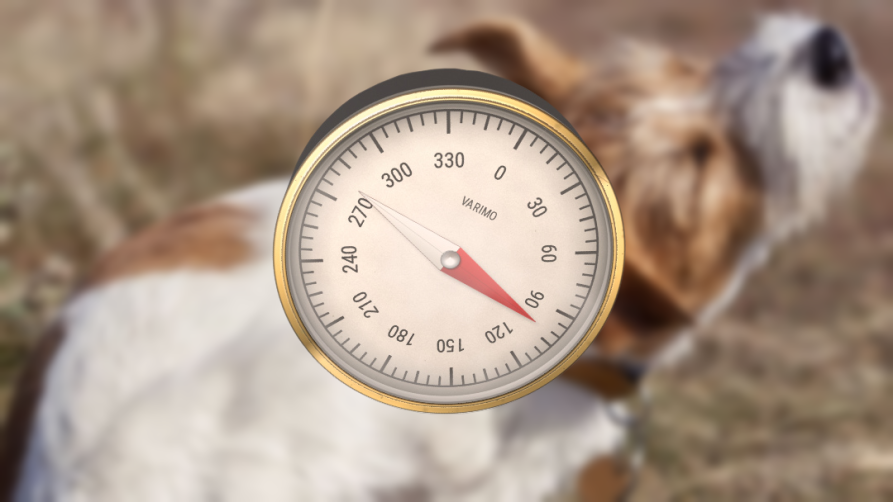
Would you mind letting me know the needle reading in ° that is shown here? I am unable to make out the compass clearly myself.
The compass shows 100 °
